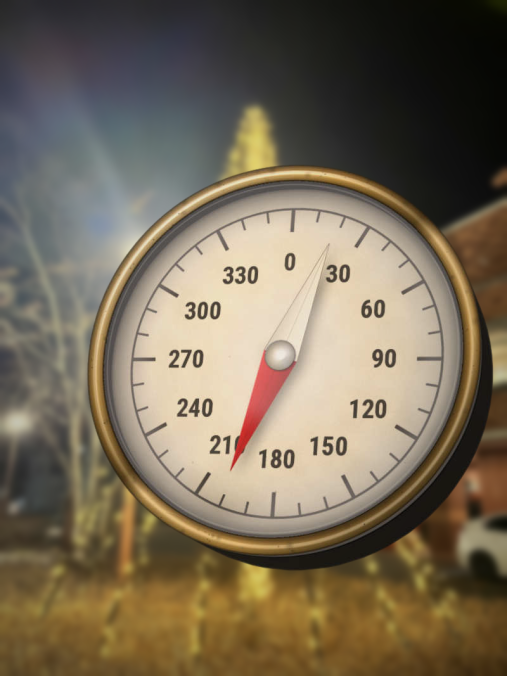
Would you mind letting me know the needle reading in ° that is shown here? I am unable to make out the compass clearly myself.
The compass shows 200 °
